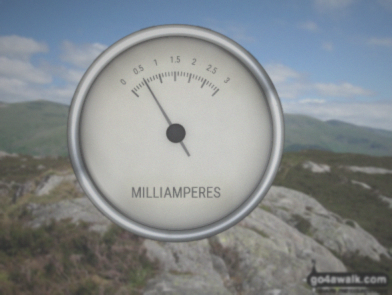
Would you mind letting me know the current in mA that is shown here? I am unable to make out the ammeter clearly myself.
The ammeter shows 0.5 mA
